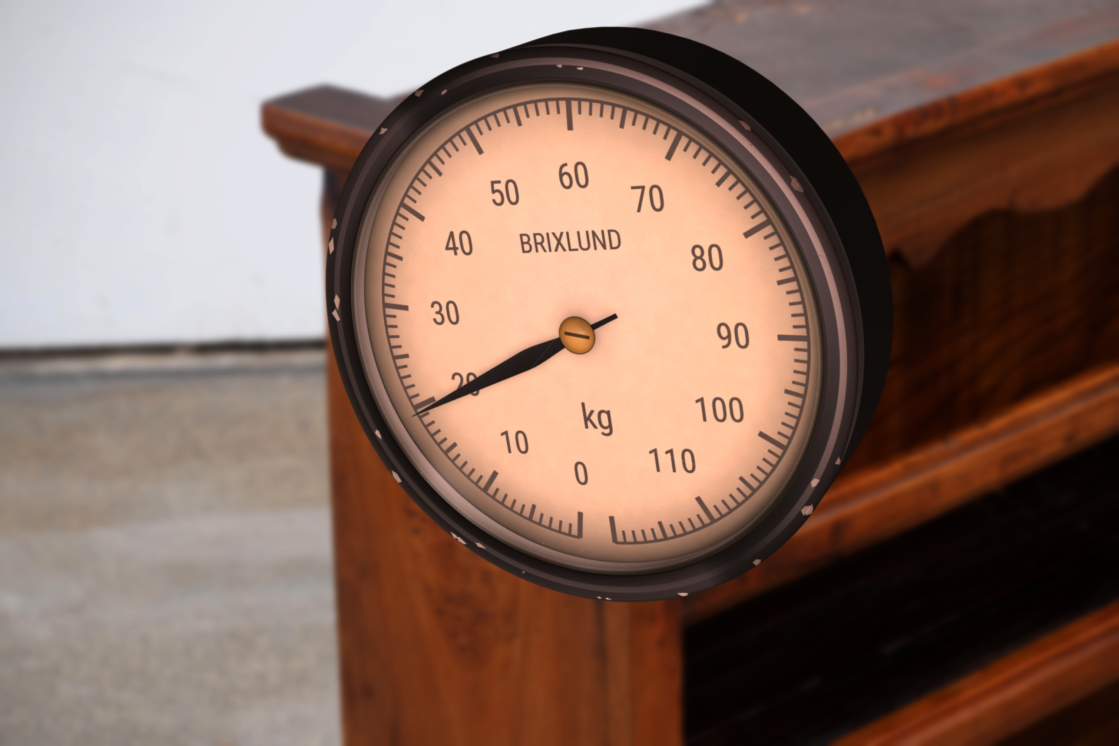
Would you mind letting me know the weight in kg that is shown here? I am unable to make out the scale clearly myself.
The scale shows 19.5 kg
